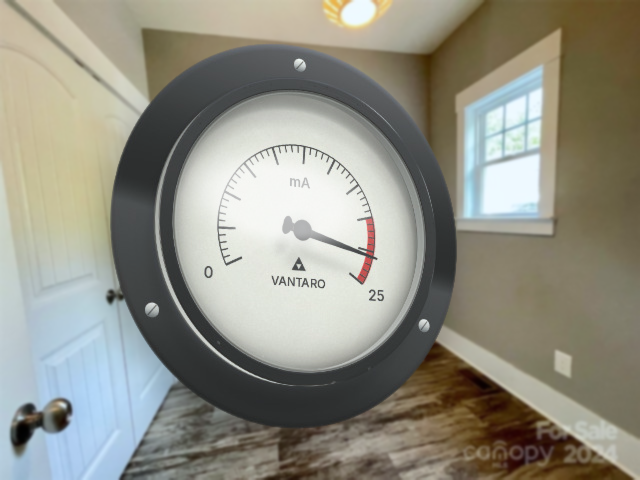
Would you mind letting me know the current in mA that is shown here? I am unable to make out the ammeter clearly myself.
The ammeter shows 23 mA
